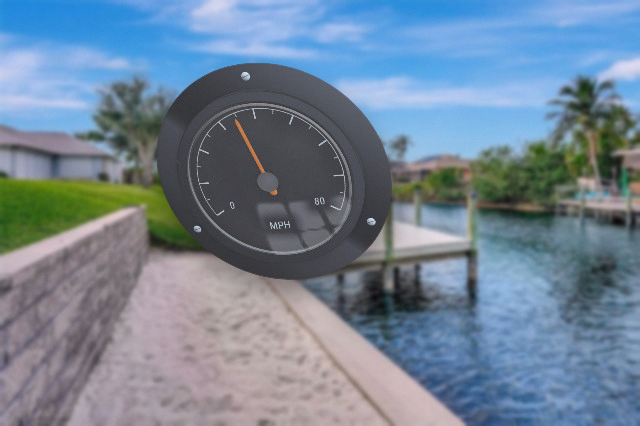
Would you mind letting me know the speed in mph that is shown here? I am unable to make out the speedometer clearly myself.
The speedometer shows 35 mph
